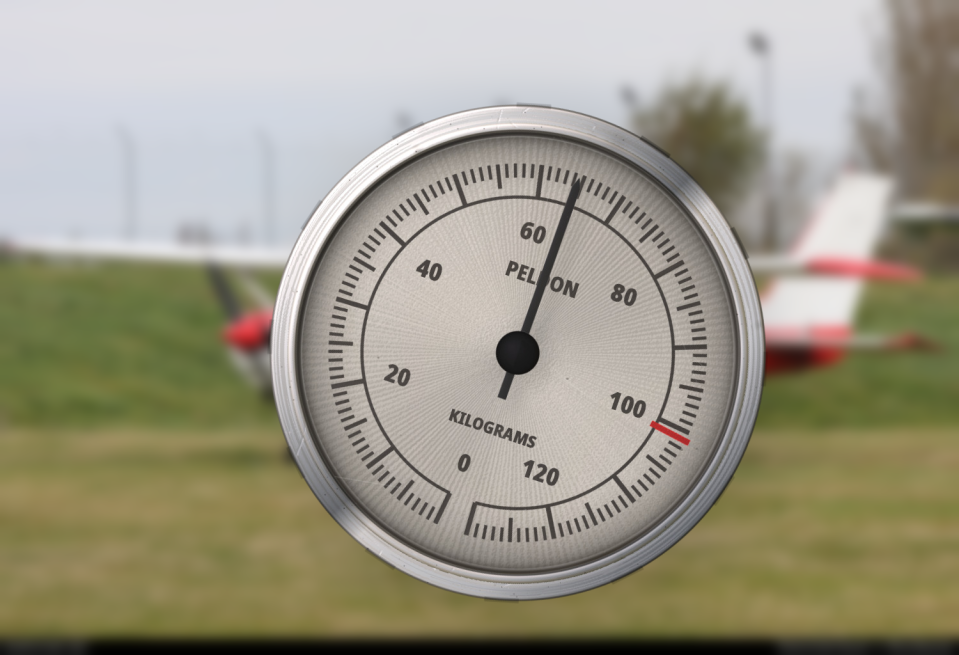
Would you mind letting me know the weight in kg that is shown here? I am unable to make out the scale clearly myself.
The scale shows 64.5 kg
